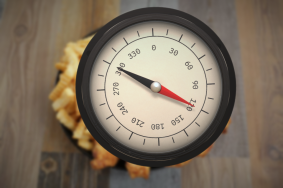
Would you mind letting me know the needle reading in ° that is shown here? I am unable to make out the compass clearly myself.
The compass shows 120 °
